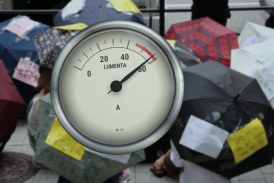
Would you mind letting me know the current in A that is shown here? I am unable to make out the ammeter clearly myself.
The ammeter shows 57.5 A
